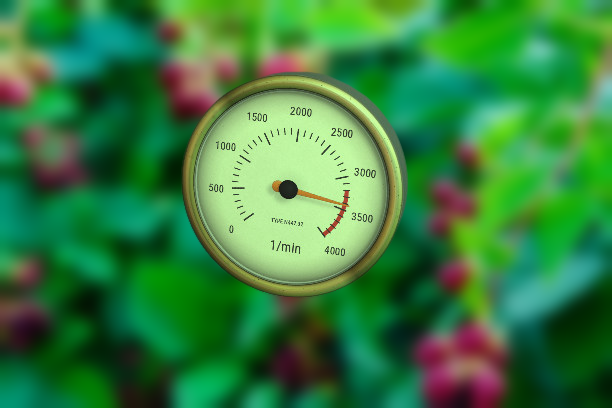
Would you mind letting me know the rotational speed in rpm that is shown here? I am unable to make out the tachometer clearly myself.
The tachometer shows 3400 rpm
